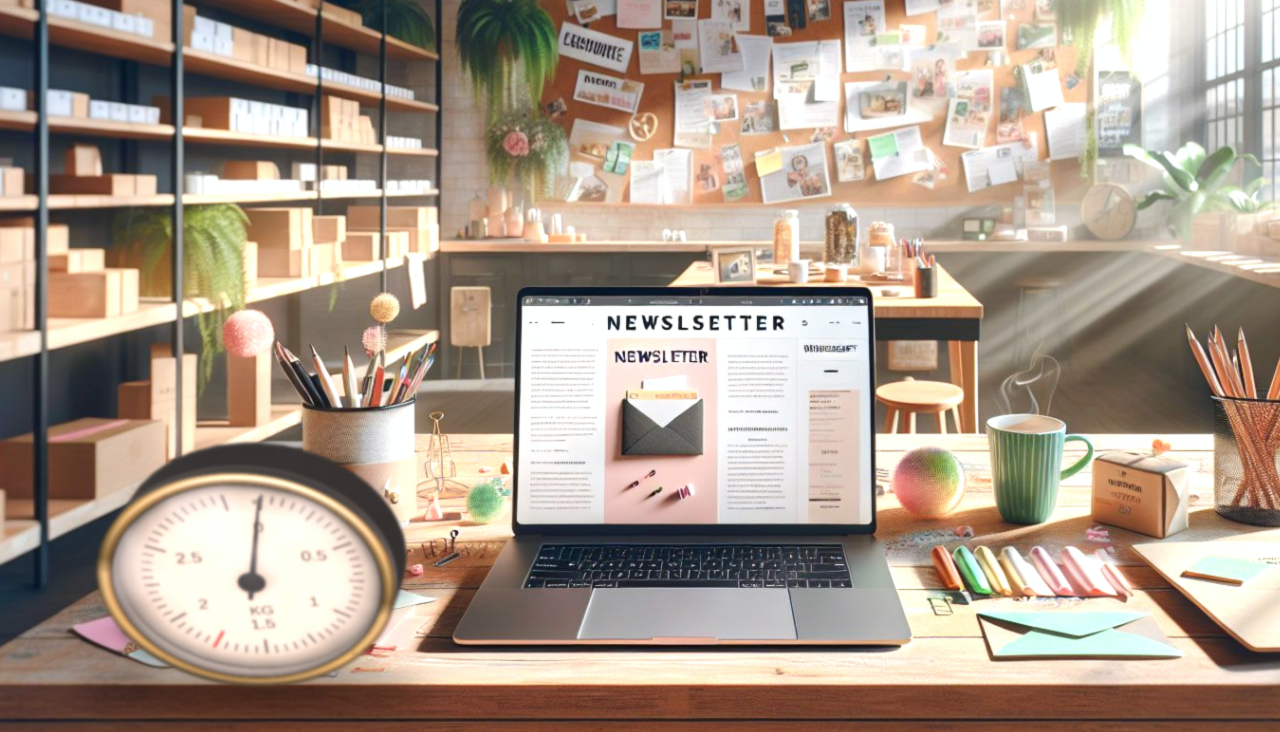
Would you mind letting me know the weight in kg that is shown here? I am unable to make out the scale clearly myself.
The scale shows 0 kg
